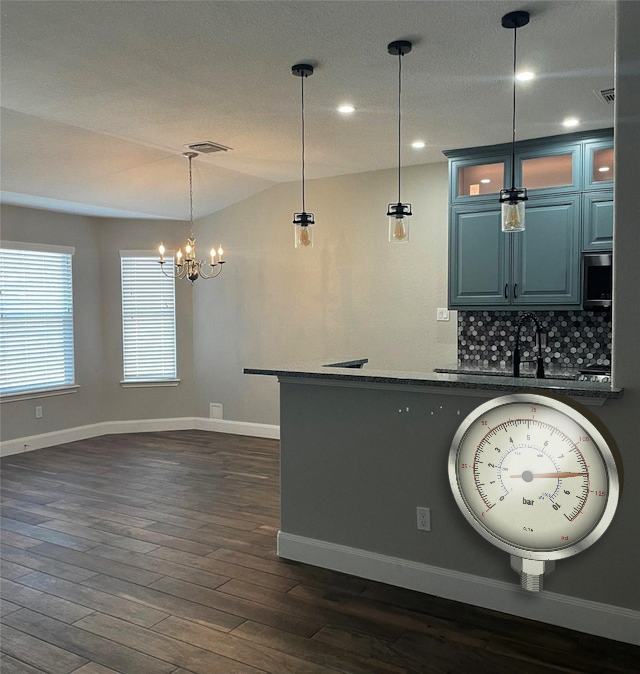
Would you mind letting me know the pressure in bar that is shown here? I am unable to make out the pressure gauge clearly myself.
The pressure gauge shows 8 bar
